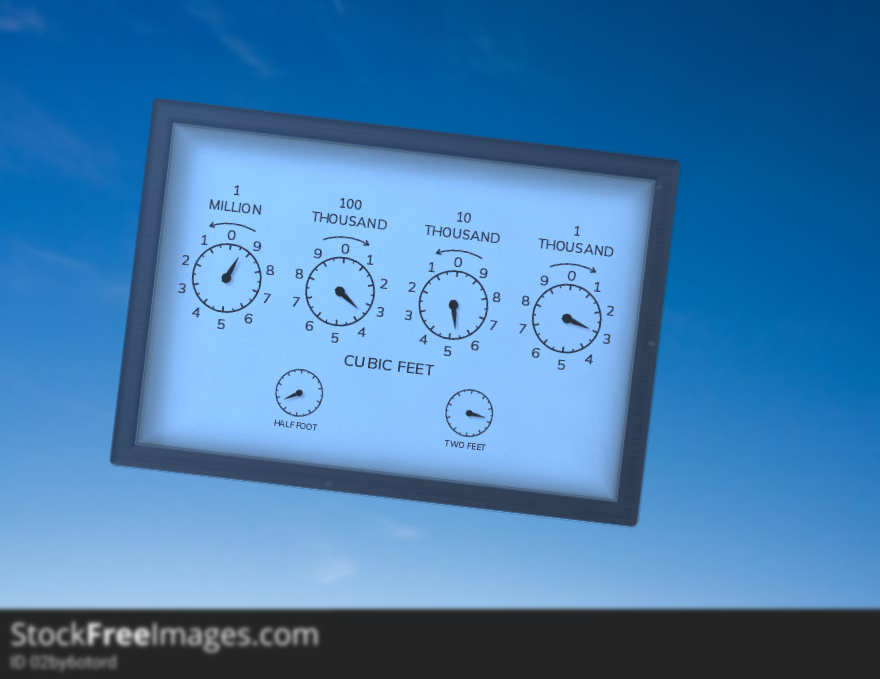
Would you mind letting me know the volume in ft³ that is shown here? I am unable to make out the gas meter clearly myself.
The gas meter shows 935300 ft³
